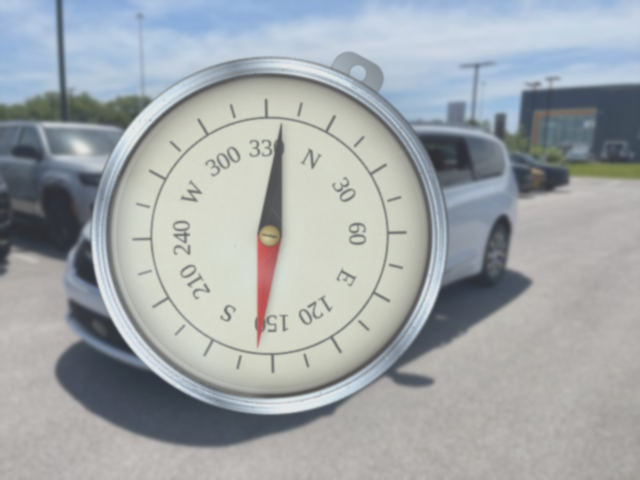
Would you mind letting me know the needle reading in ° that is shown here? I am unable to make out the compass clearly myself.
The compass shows 157.5 °
